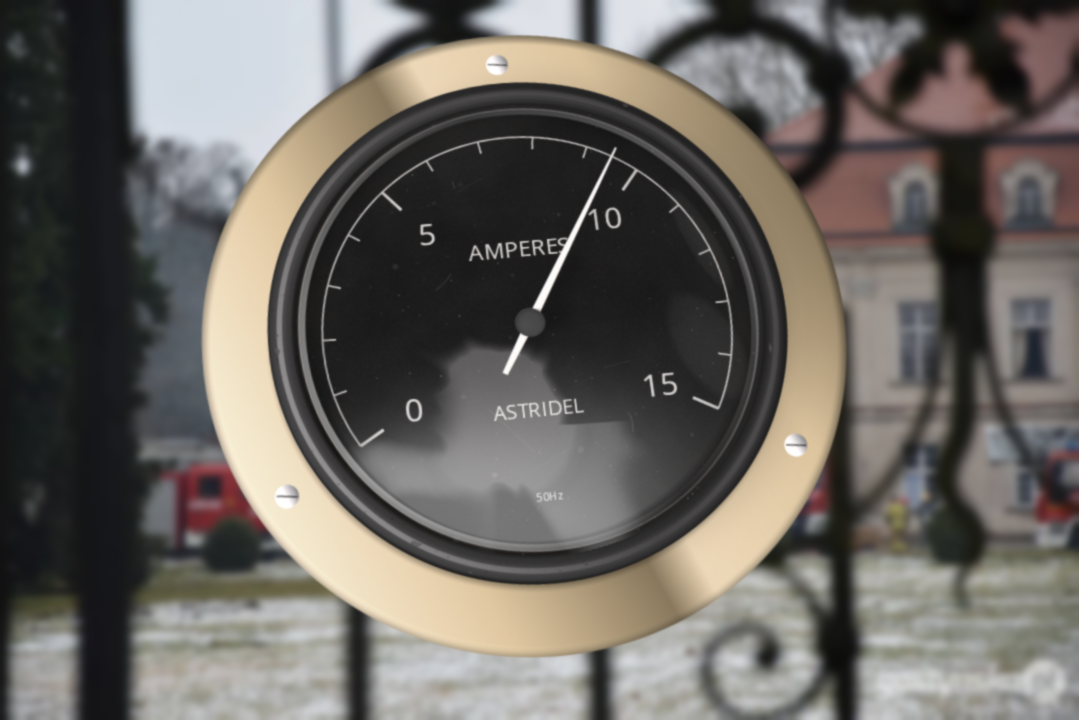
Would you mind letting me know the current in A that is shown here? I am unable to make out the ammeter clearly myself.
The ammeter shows 9.5 A
